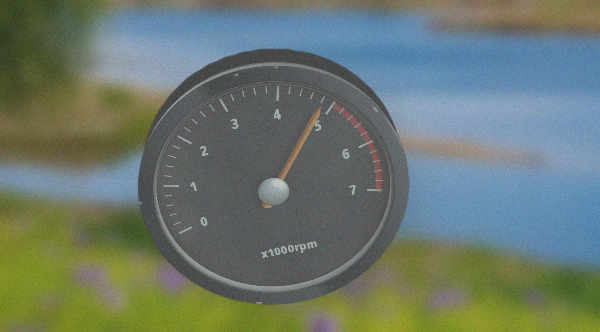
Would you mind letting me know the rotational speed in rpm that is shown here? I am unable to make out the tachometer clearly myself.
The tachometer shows 4800 rpm
